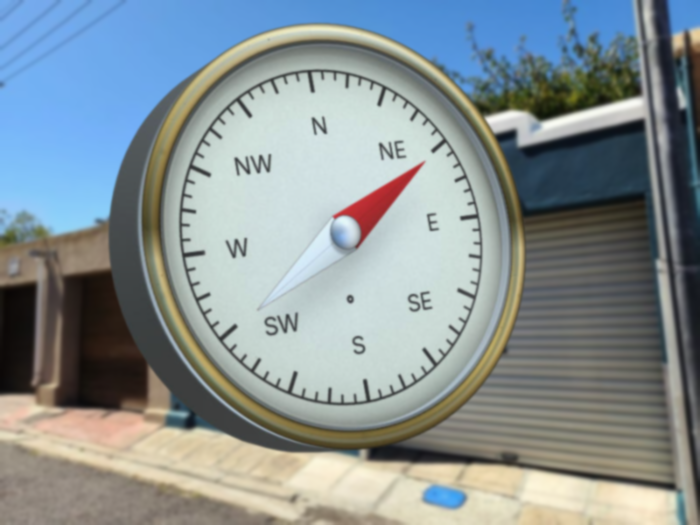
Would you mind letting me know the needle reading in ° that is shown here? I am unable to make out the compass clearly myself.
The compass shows 60 °
